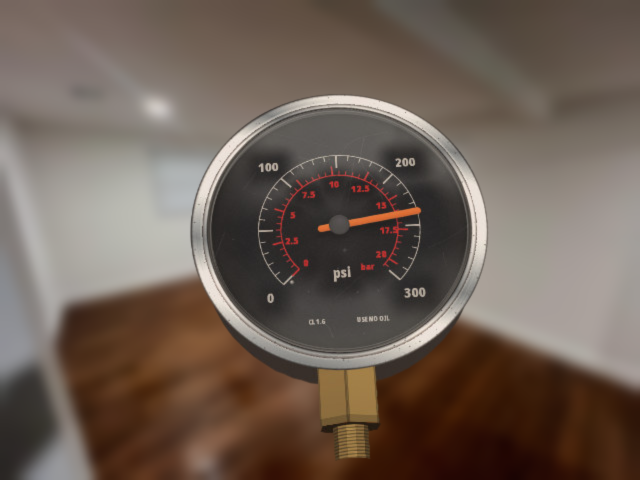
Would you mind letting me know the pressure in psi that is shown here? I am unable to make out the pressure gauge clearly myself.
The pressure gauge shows 240 psi
